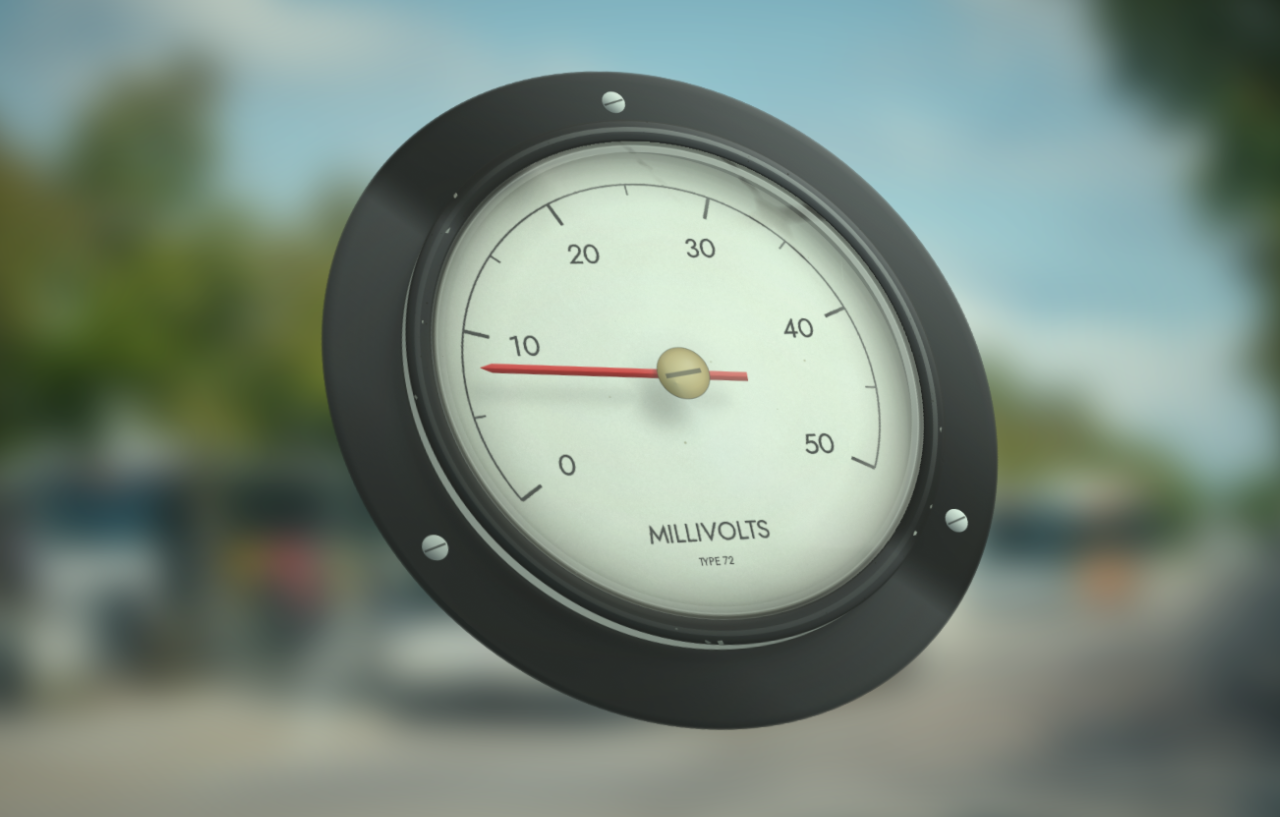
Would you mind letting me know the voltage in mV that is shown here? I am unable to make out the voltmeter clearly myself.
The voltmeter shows 7.5 mV
